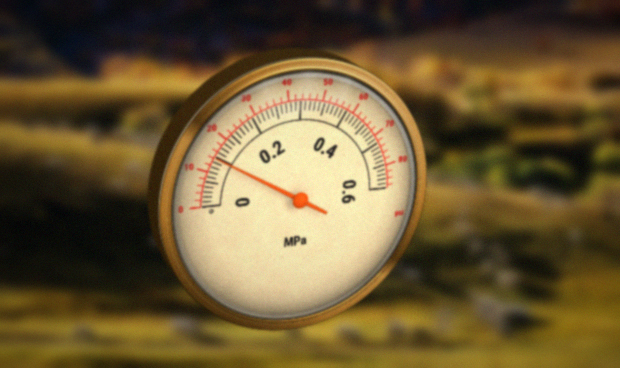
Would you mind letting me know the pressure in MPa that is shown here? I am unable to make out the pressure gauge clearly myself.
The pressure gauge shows 0.1 MPa
